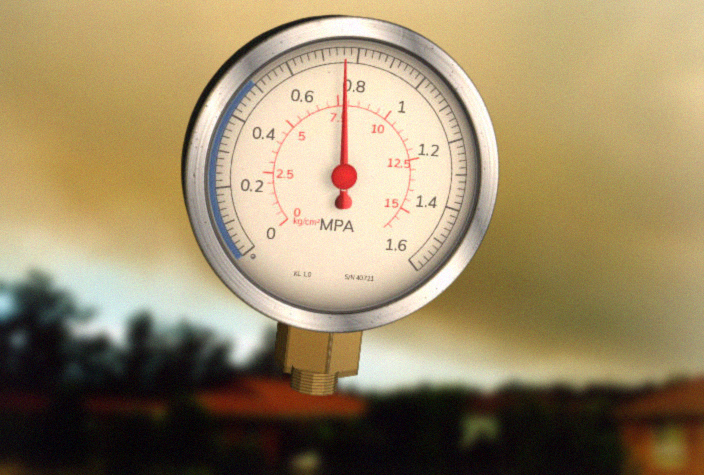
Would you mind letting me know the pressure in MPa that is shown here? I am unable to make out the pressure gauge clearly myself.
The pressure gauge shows 0.76 MPa
